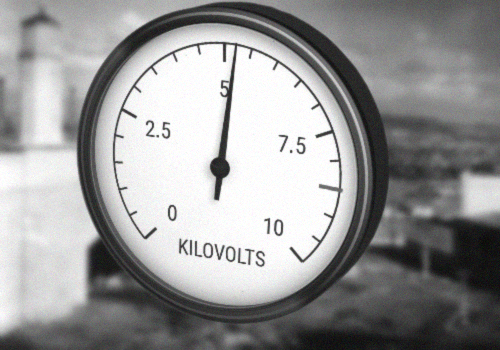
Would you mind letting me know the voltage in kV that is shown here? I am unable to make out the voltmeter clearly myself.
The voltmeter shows 5.25 kV
